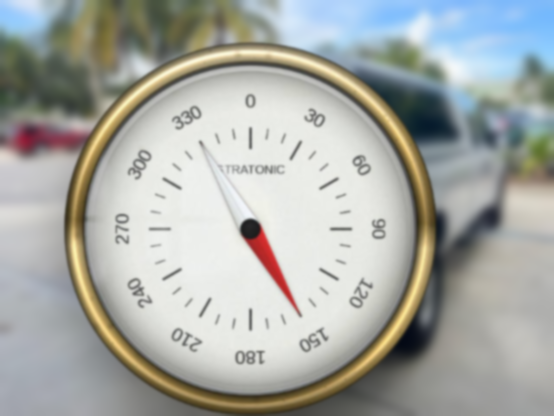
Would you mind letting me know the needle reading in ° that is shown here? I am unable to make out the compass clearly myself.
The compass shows 150 °
